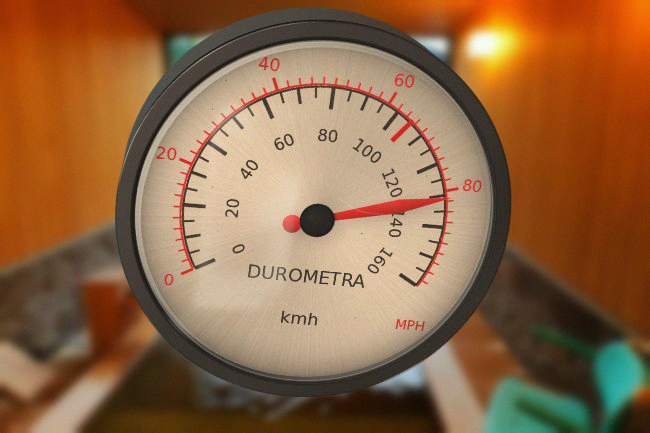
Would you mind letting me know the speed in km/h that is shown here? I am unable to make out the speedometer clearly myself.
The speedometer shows 130 km/h
